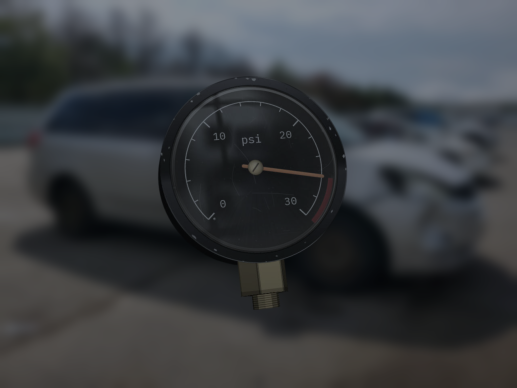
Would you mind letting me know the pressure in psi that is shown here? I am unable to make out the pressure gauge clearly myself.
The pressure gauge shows 26 psi
